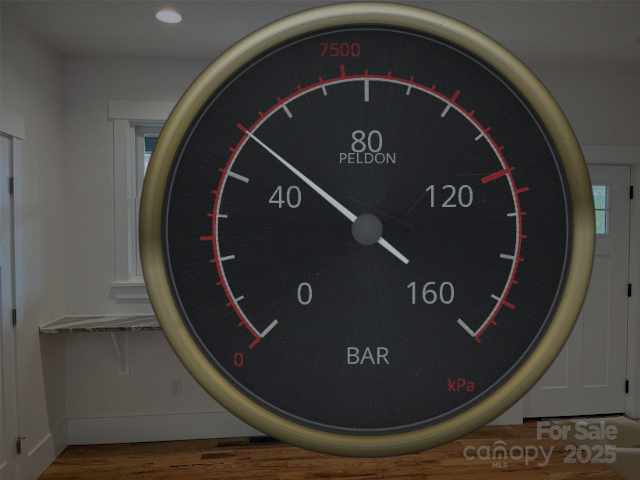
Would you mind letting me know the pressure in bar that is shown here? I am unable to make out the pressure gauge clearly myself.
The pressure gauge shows 50 bar
